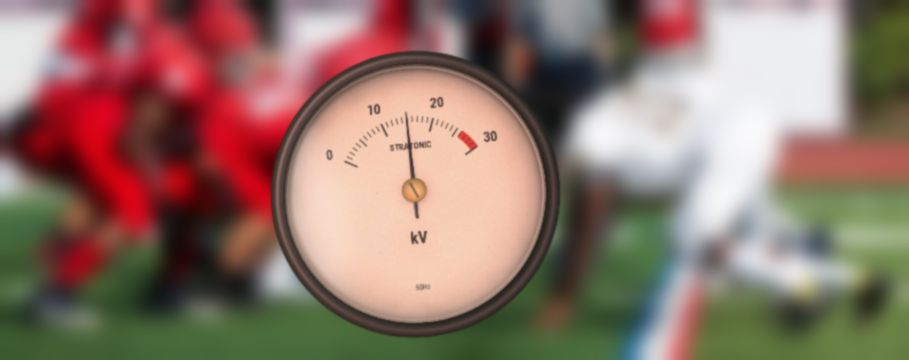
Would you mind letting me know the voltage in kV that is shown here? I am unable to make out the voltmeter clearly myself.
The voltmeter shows 15 kV
